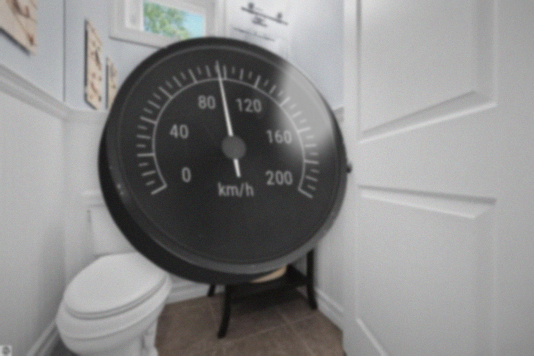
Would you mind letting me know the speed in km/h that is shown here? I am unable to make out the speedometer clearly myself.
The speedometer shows 95 km/h
